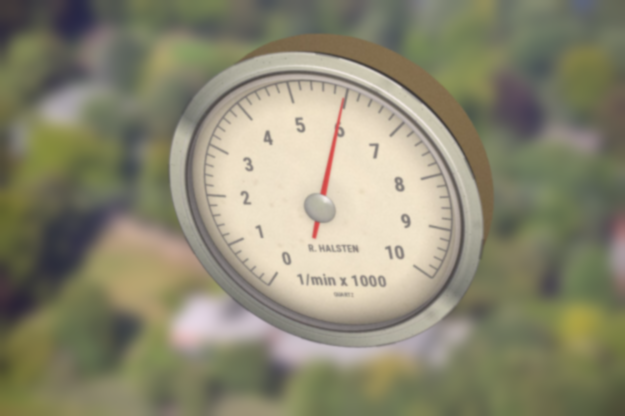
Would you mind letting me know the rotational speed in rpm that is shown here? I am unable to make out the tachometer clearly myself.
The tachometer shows 6000 rpm
